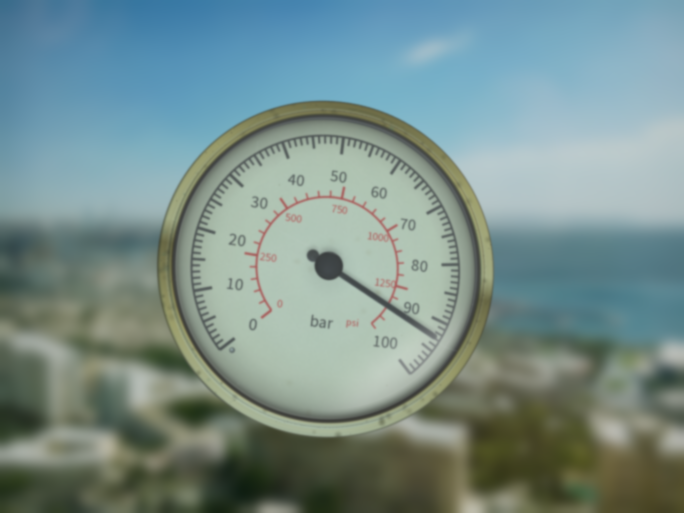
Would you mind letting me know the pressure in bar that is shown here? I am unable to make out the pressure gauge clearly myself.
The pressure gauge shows 93 bar
